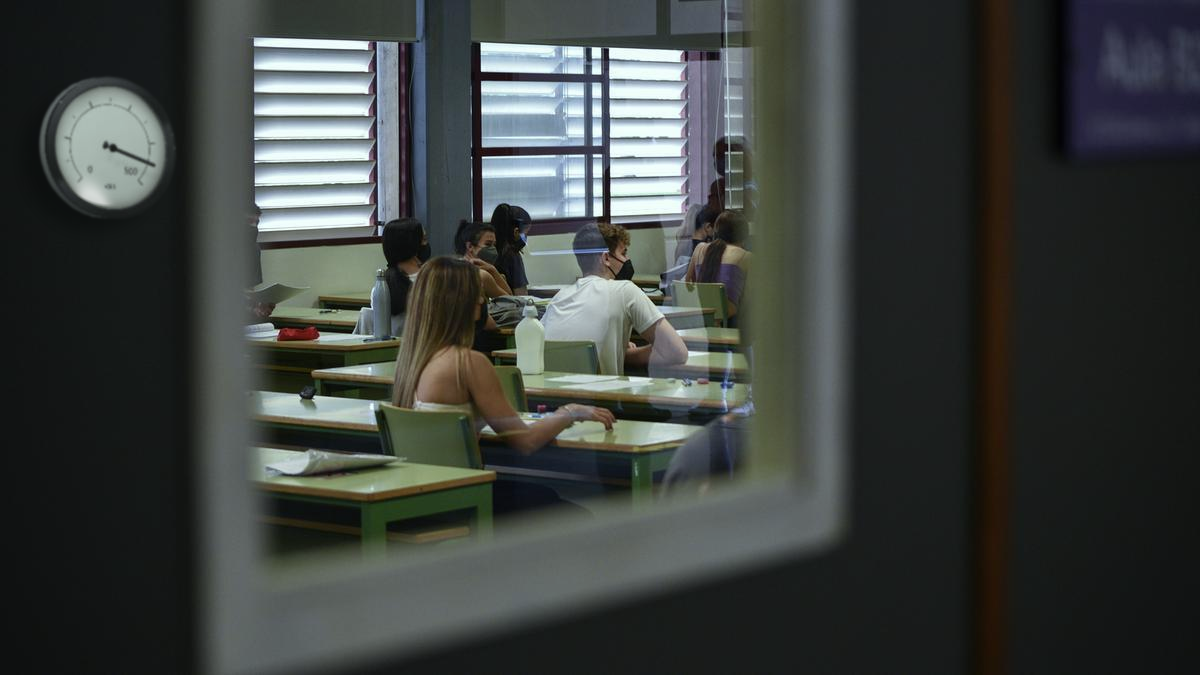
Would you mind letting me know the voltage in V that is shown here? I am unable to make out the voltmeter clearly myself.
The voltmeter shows 450 V
